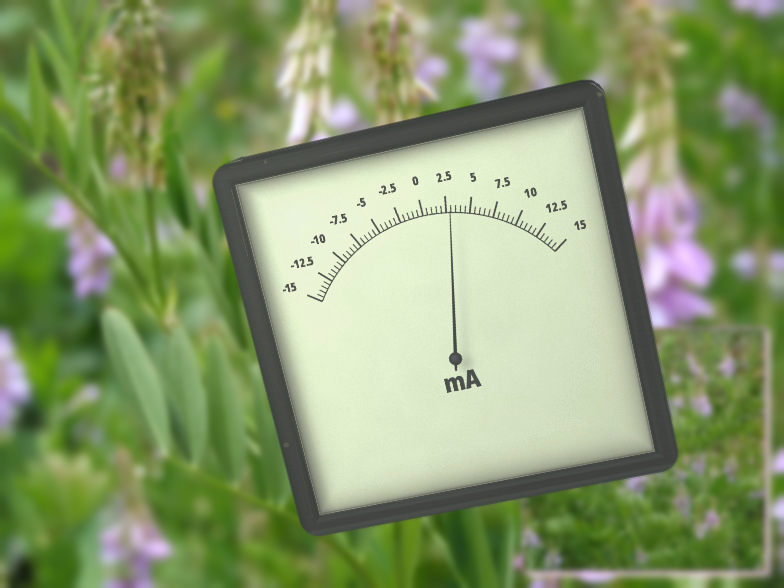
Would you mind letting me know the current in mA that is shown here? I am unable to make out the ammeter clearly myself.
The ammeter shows 3 mA
